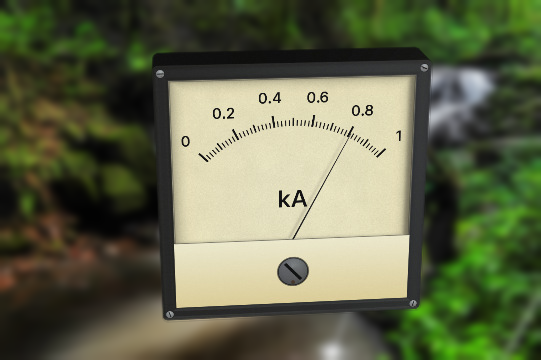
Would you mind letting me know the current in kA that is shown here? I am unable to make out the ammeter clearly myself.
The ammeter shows 0.8 kA
